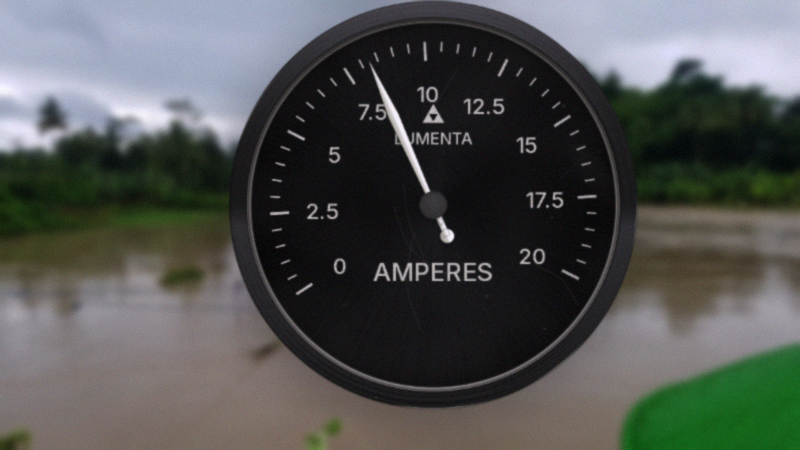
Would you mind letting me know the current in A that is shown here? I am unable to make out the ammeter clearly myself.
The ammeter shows 8.25 A
